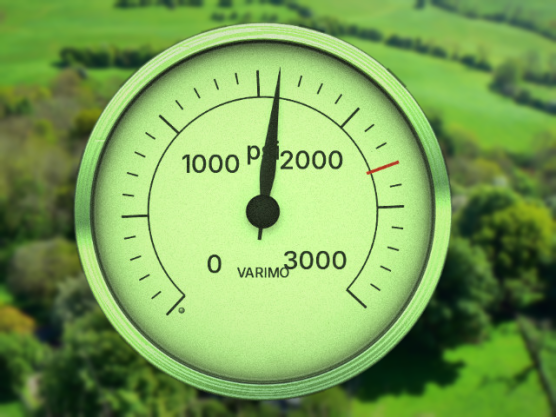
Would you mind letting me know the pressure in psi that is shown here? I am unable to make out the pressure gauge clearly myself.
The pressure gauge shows 1600 psi
